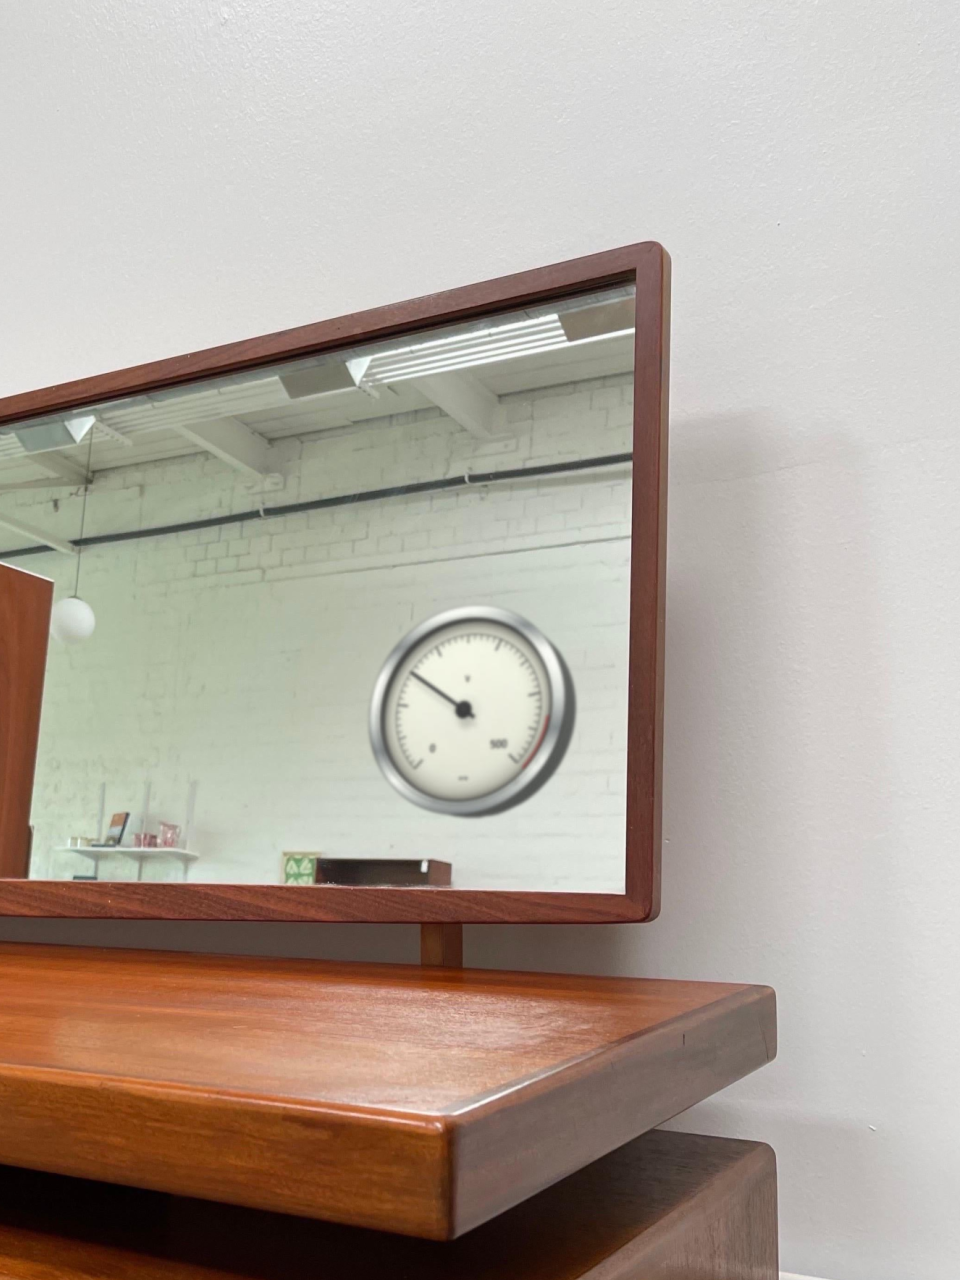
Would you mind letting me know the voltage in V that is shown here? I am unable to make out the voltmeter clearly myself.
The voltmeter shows 150 V
